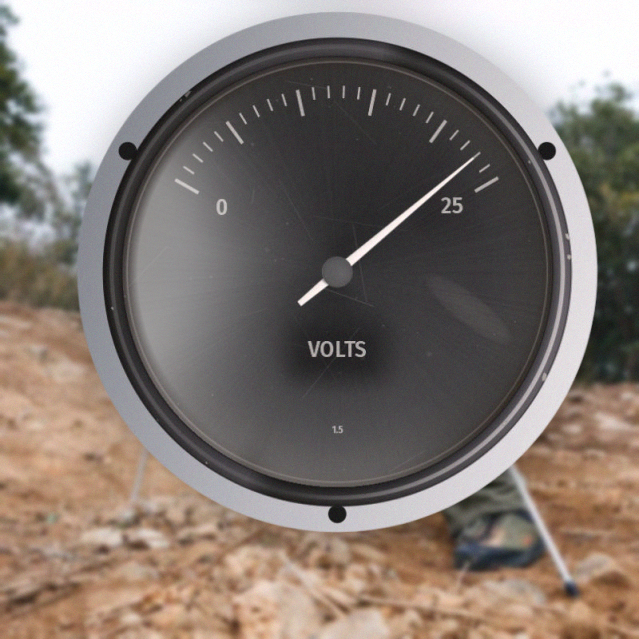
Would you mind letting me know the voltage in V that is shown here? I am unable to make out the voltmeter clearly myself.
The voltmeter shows 23 V
